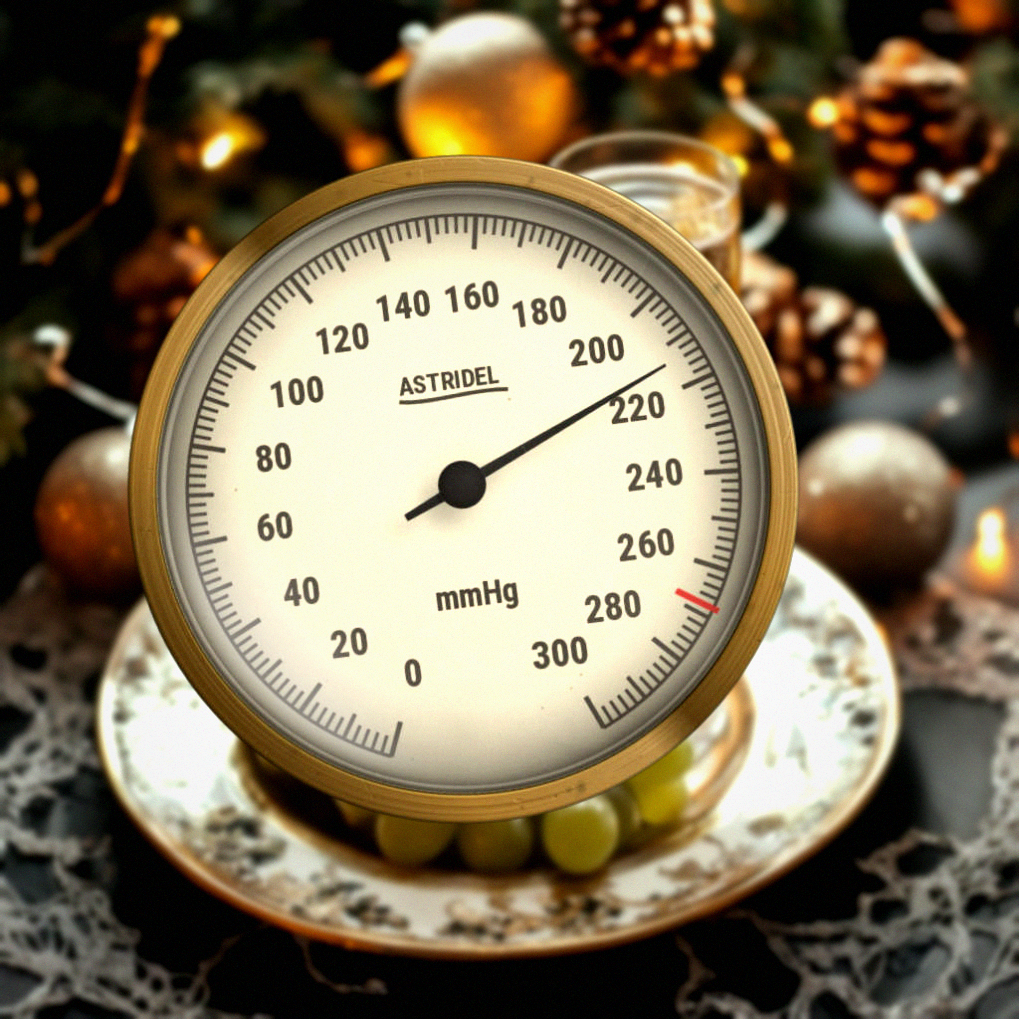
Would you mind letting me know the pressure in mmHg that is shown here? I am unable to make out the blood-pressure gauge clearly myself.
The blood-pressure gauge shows 214 mmHg
